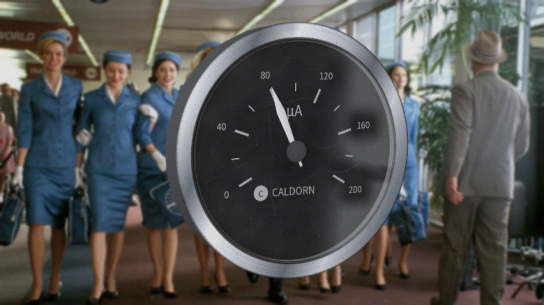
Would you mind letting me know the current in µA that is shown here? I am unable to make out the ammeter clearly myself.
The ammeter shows 80 µA
